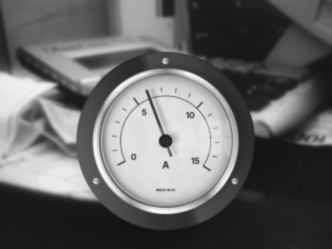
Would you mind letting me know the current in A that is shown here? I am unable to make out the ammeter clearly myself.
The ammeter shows 6 A
